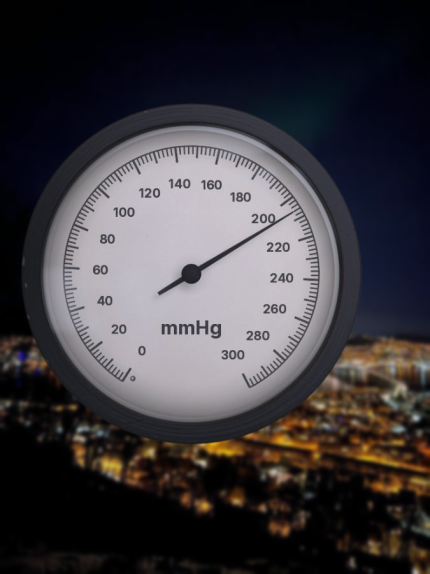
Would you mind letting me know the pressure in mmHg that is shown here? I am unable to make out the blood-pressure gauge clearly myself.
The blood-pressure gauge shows 206 mmHg
